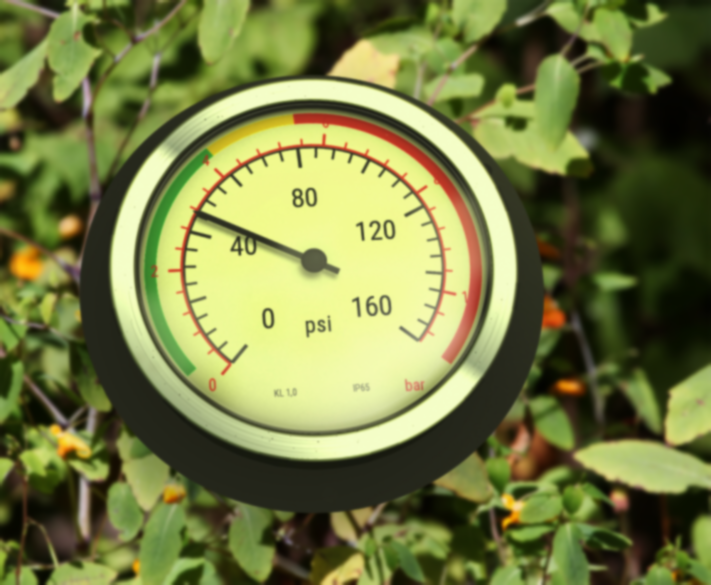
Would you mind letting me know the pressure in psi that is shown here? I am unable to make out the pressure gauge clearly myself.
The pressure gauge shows 45 psi
